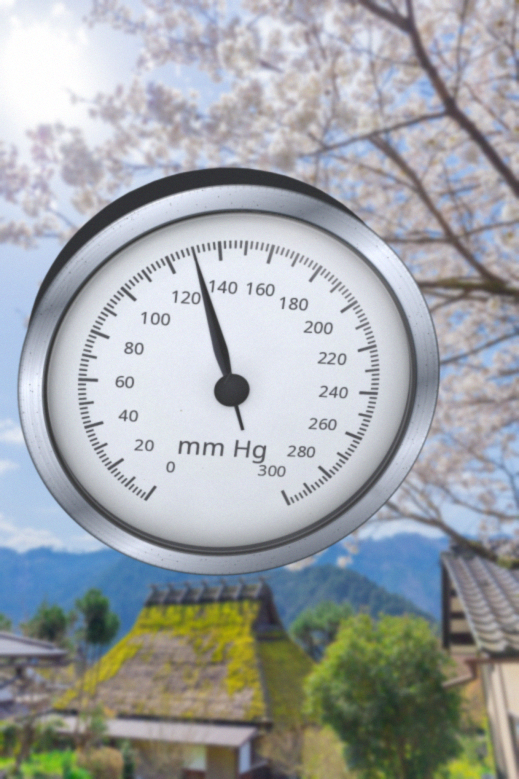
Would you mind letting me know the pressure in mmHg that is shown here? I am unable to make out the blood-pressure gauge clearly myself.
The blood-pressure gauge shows 130 mmHg
